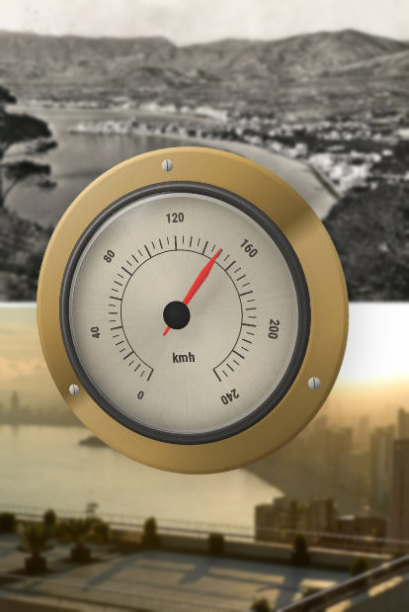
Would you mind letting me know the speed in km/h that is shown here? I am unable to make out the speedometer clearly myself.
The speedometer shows 150 km/h
